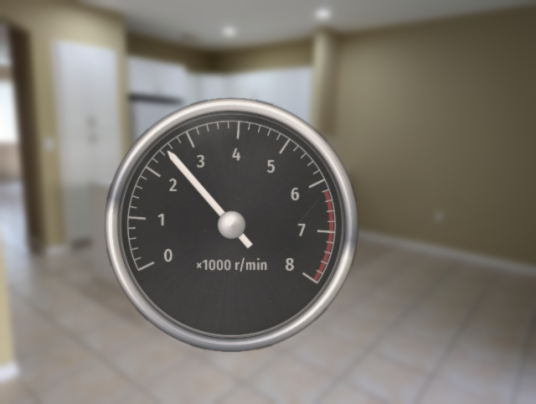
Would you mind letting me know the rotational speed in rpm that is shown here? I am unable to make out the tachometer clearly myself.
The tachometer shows 2500 rpm
